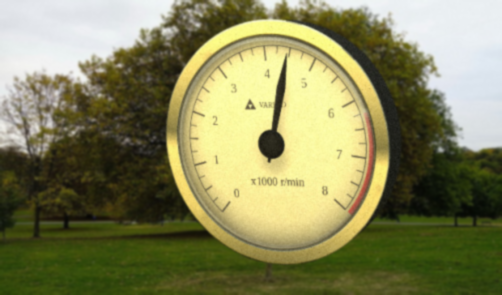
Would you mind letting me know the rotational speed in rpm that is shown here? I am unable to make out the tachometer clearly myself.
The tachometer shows 4500 rpm
